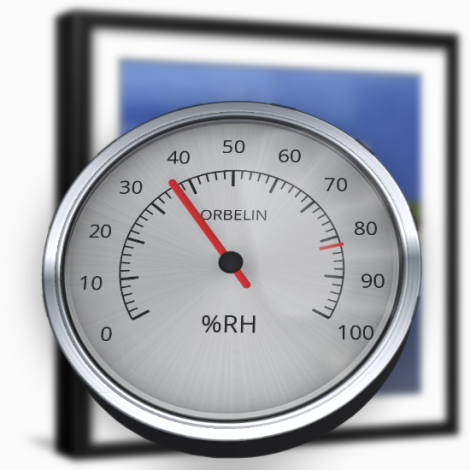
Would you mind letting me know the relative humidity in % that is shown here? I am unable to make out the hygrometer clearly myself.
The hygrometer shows 36 %
